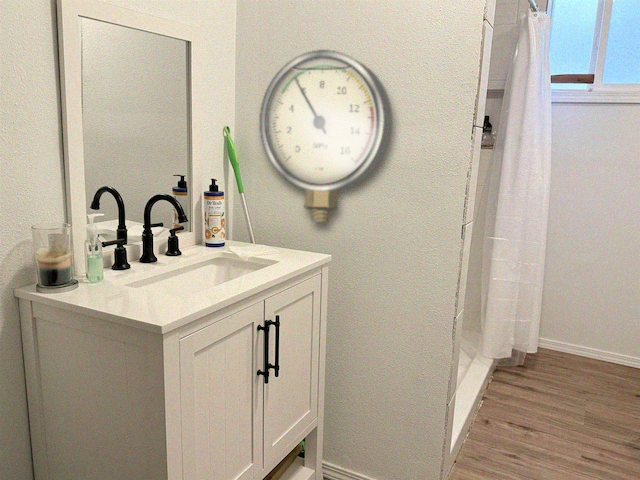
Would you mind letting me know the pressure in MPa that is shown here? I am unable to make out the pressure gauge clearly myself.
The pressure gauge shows 6 MPa
